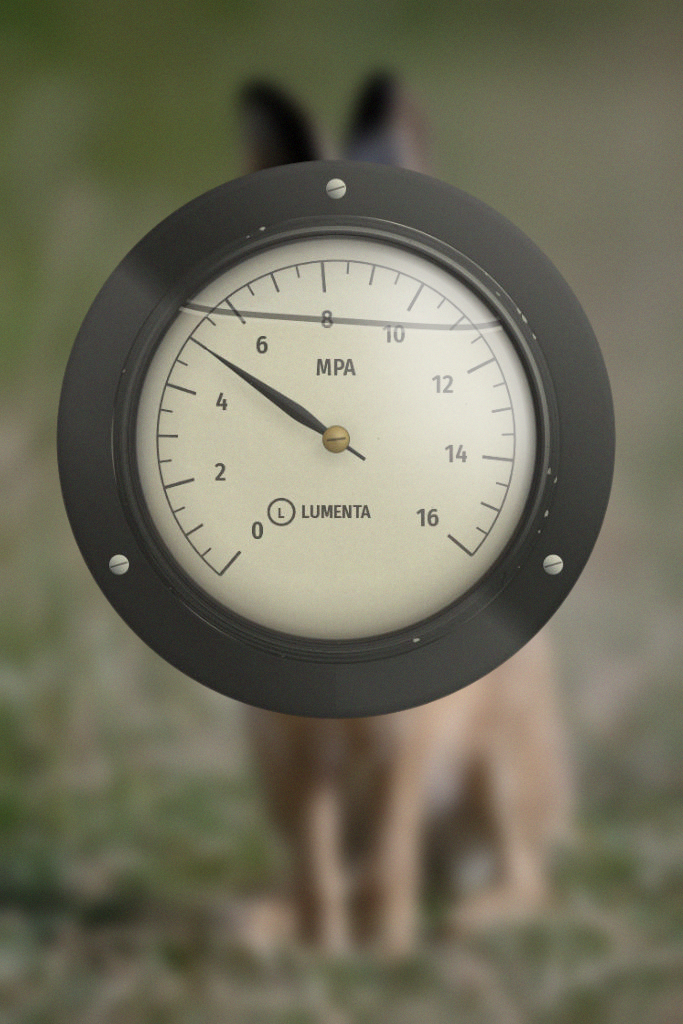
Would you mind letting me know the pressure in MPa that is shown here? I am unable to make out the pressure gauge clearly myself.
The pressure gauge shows 5 MPa
